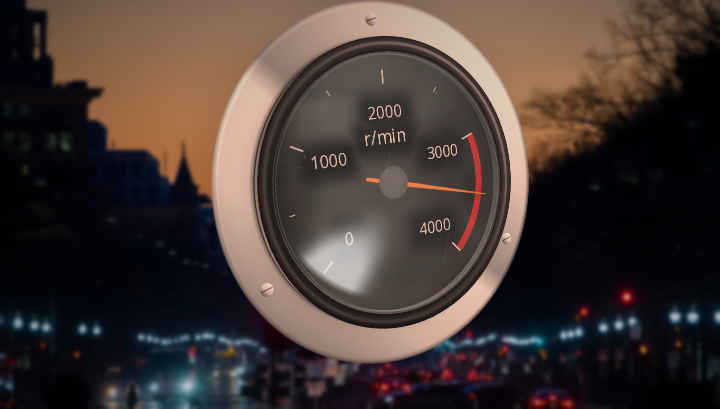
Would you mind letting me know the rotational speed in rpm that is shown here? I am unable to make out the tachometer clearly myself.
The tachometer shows 3500 rpm
